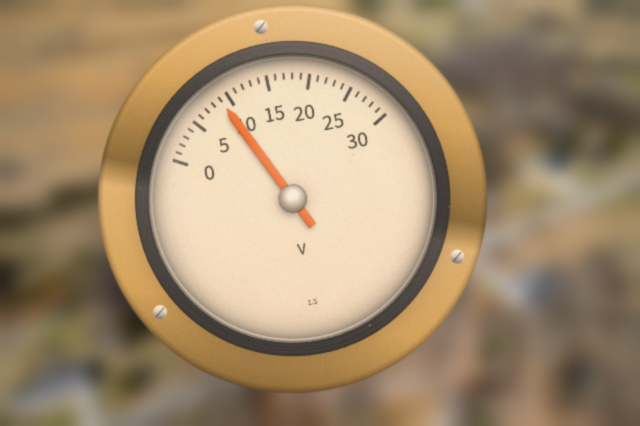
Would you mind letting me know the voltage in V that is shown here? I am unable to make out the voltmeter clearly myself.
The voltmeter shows 9 V
